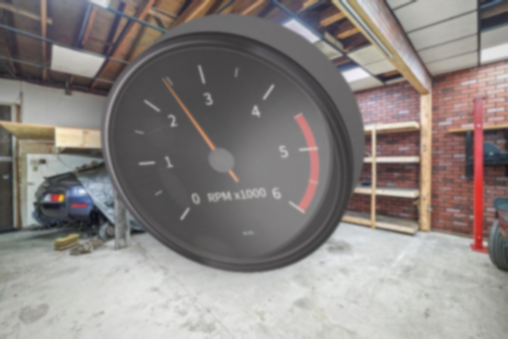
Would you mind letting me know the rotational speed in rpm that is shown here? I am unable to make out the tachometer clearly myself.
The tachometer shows 2500 rpm
